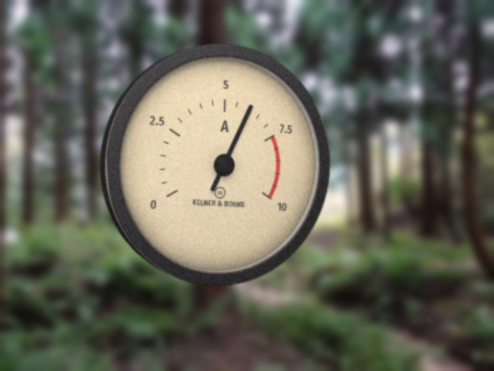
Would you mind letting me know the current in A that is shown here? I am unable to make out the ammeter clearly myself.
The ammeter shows 6 A
